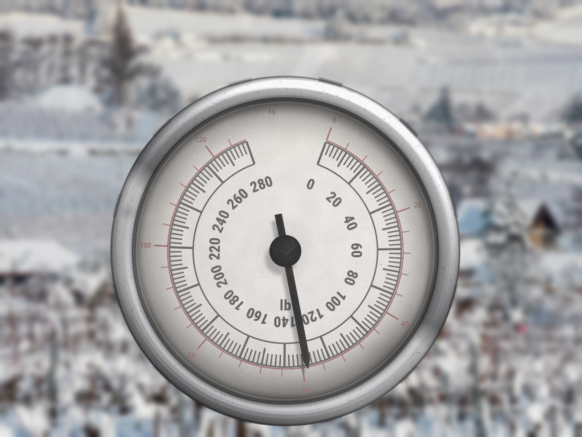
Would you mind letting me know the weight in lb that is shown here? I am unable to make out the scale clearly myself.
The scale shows 130 lb
